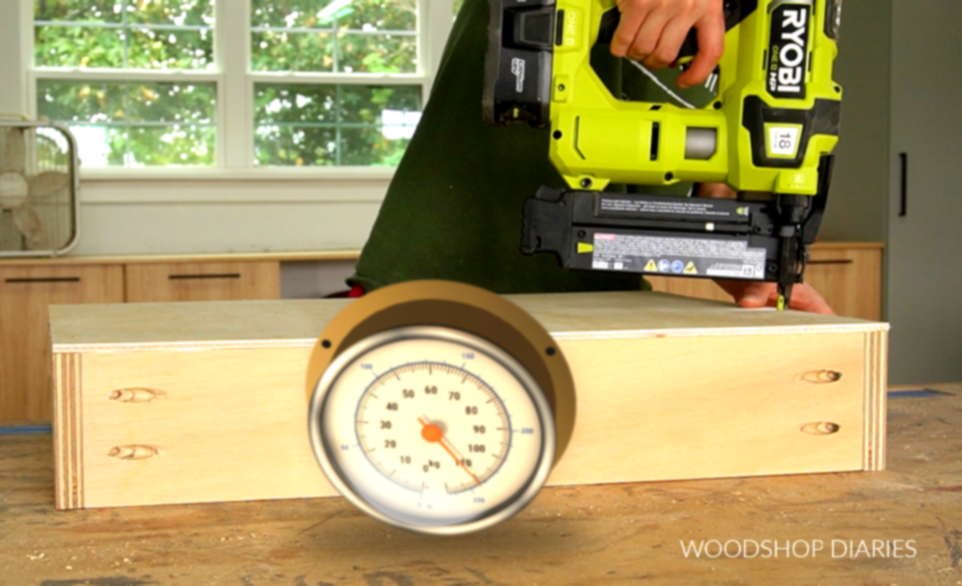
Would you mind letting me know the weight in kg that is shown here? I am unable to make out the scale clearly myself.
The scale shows 110 kg
